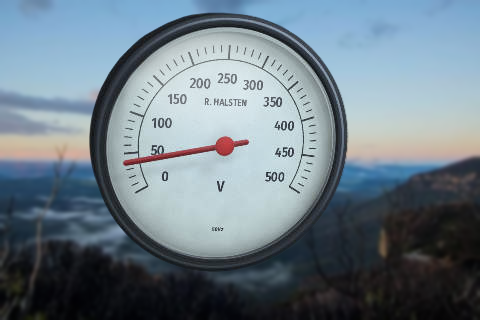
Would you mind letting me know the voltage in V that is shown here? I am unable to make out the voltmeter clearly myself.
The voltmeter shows 40 V
